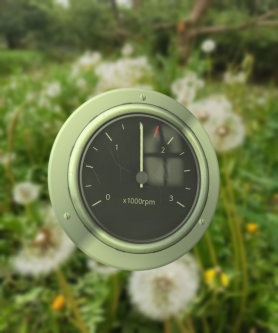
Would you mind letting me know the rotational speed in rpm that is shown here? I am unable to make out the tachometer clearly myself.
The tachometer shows 1500 rpm
